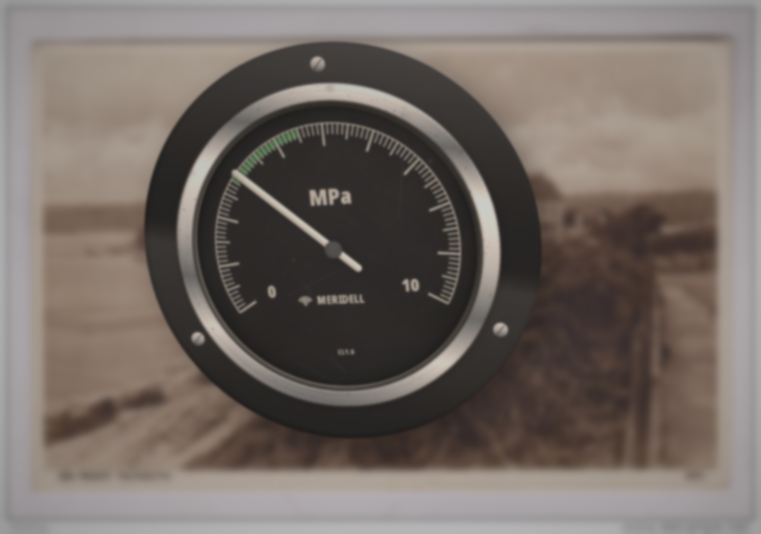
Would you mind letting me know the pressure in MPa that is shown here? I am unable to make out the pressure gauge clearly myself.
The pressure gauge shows 3 MPa
